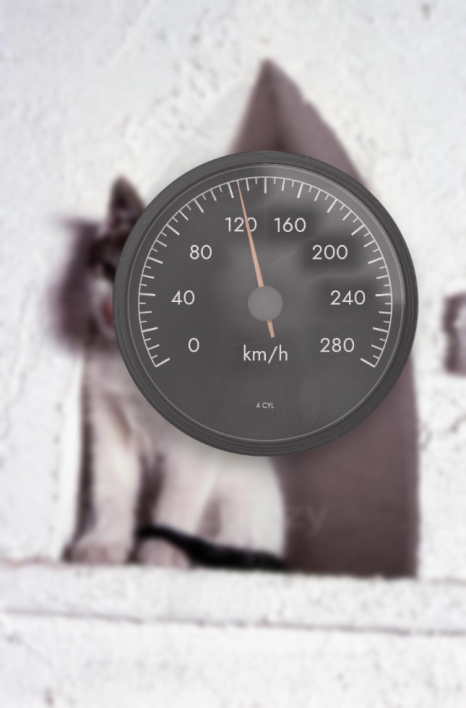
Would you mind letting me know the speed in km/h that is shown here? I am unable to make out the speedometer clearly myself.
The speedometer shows 125 km/h
